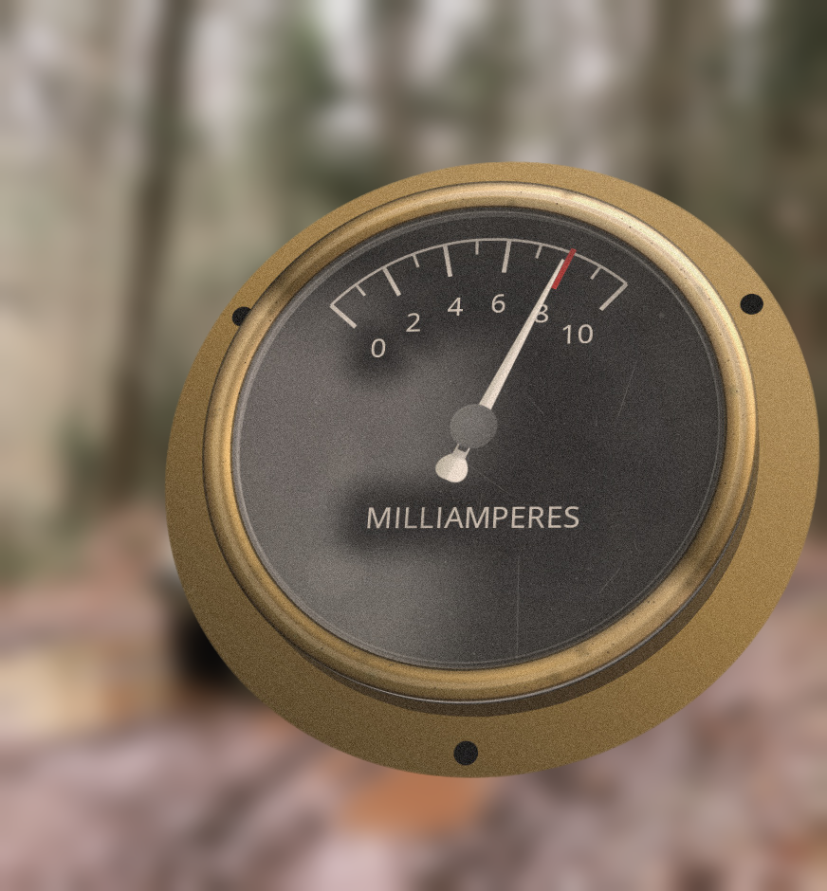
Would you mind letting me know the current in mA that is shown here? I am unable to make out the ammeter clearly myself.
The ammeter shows 8 mA
